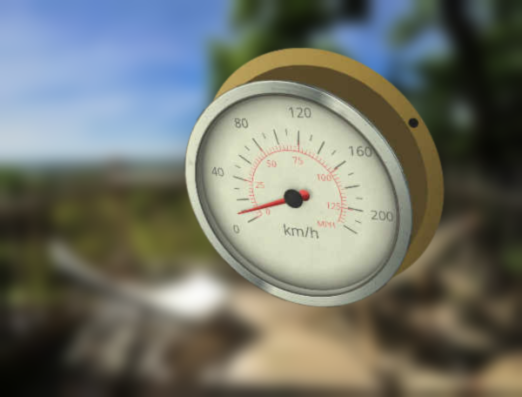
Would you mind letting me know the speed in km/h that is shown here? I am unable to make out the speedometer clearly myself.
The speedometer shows 10 km/h
